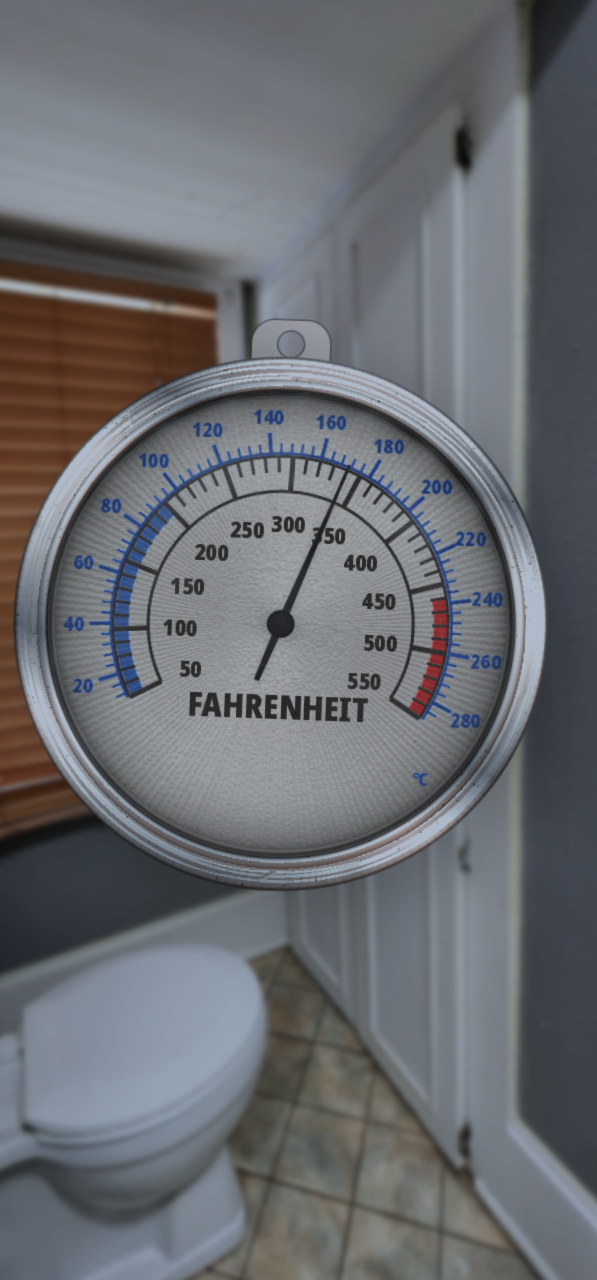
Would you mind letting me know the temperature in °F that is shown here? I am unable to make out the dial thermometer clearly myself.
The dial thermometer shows 340 °F
